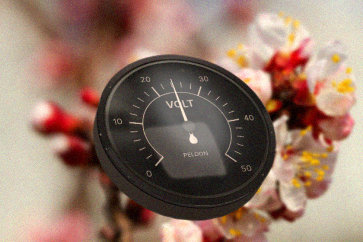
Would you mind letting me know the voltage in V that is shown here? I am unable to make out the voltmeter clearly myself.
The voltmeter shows 24 V
